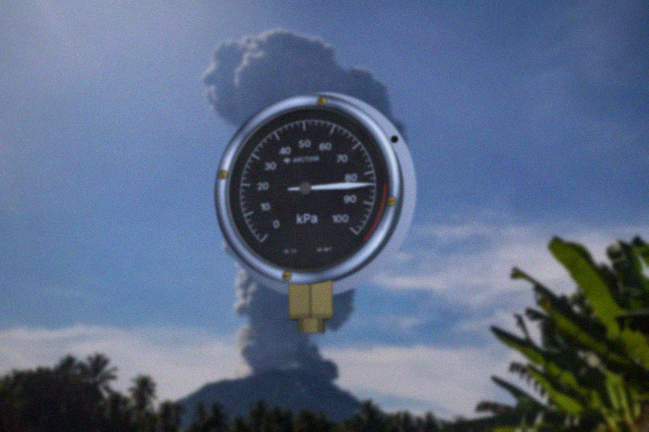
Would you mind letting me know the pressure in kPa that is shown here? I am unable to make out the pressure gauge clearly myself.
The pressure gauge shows 84 kPa
